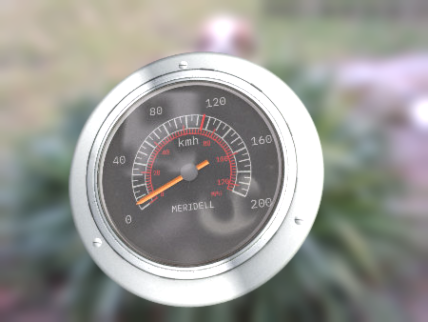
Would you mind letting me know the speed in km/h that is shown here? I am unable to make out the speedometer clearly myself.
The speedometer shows 5 km/h
